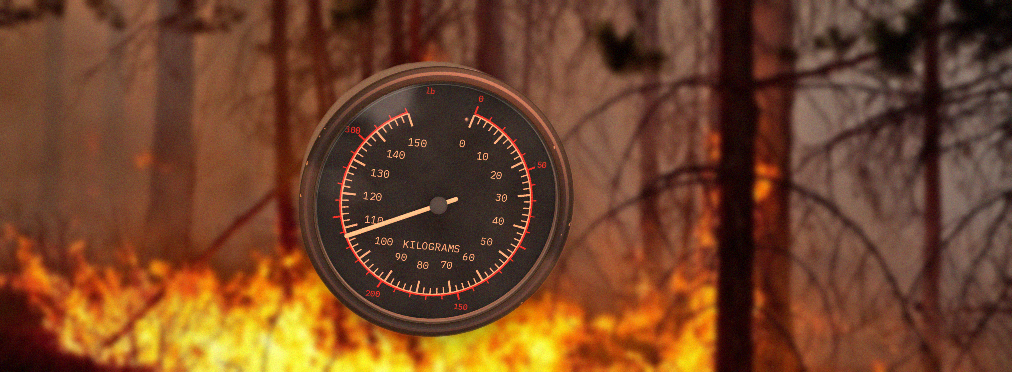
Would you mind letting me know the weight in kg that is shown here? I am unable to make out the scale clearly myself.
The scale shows 108 kg
